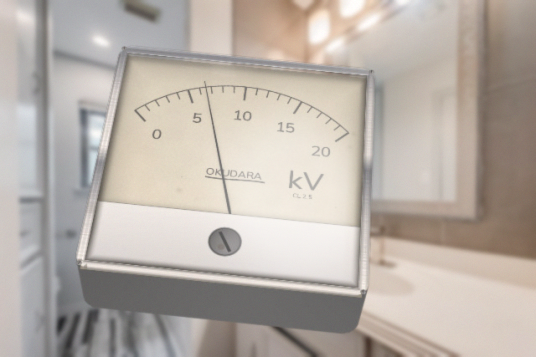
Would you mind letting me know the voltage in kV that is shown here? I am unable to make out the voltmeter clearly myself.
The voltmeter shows 6.5 kV
